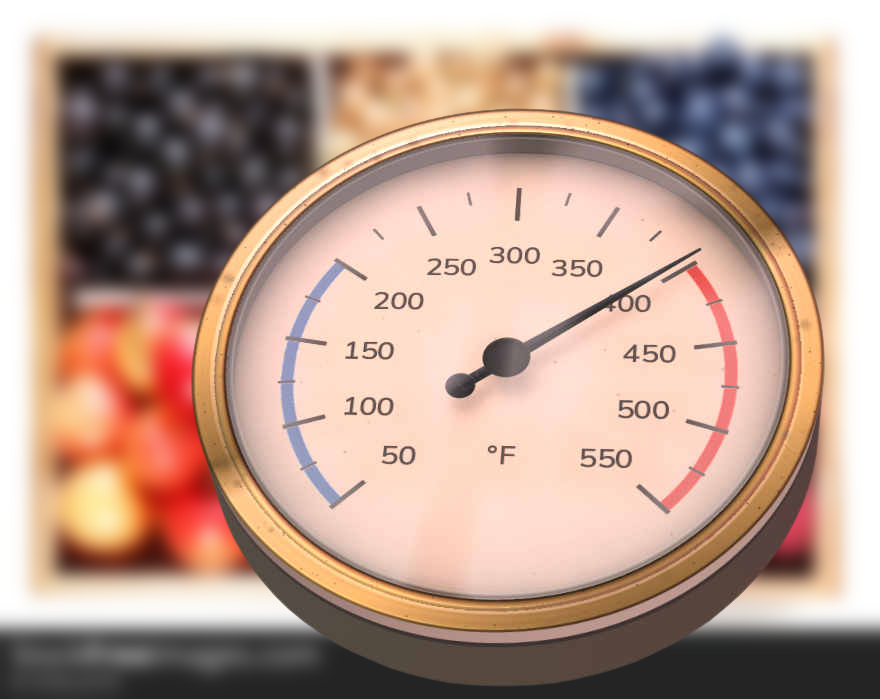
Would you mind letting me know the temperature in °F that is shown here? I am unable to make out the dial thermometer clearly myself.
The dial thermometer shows 400 °F
